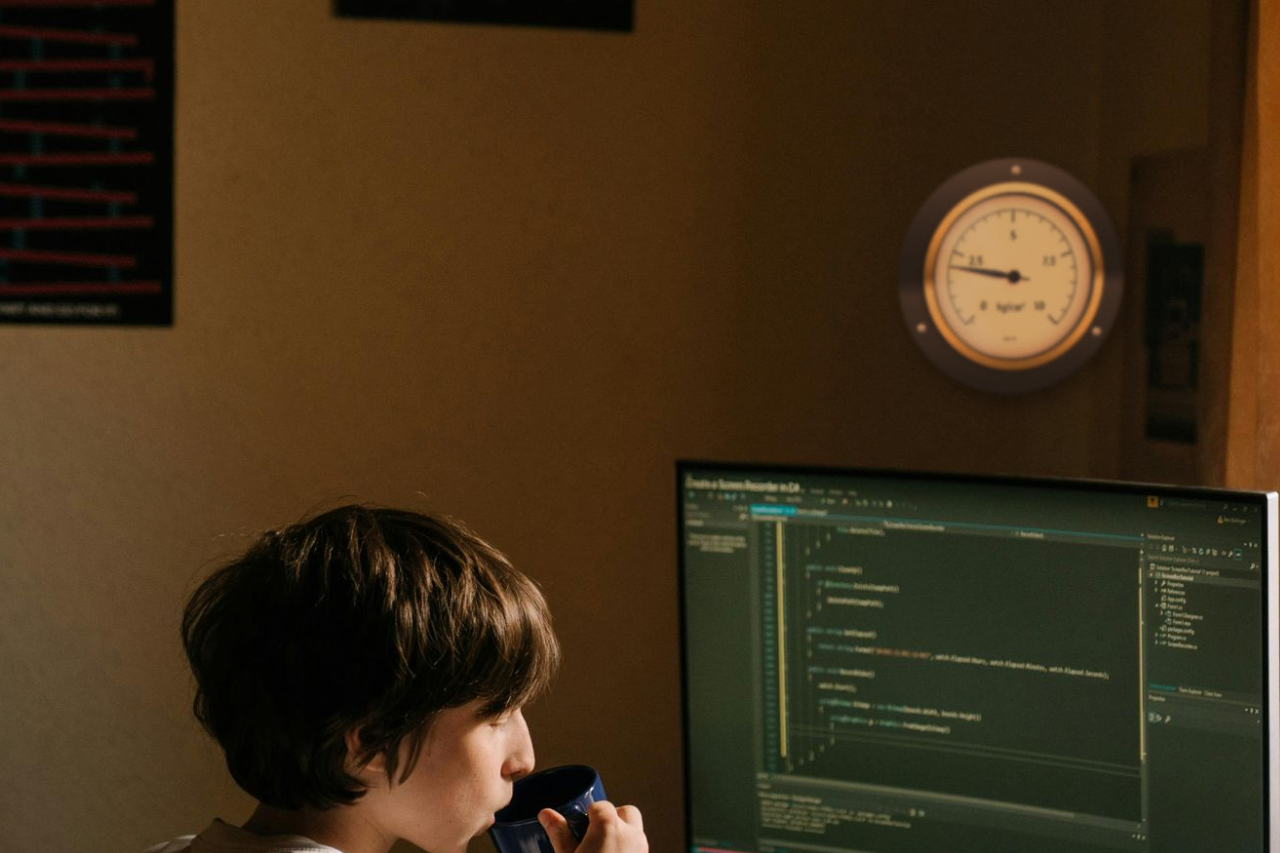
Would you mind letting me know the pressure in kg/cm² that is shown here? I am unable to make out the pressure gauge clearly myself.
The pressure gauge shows 2 kg/cm²
